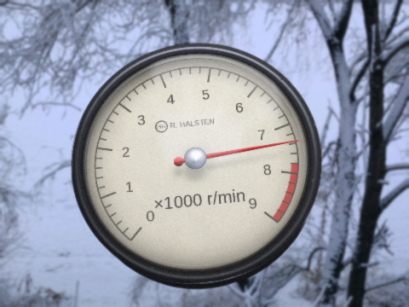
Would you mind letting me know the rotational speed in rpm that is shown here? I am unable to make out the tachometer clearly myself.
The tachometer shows 7400 rpm
